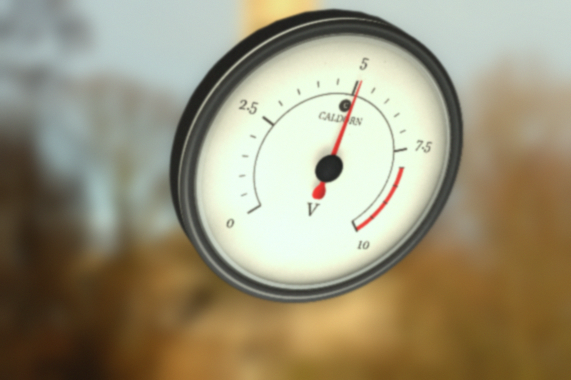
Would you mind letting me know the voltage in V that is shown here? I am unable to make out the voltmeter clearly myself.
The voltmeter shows 5 V
